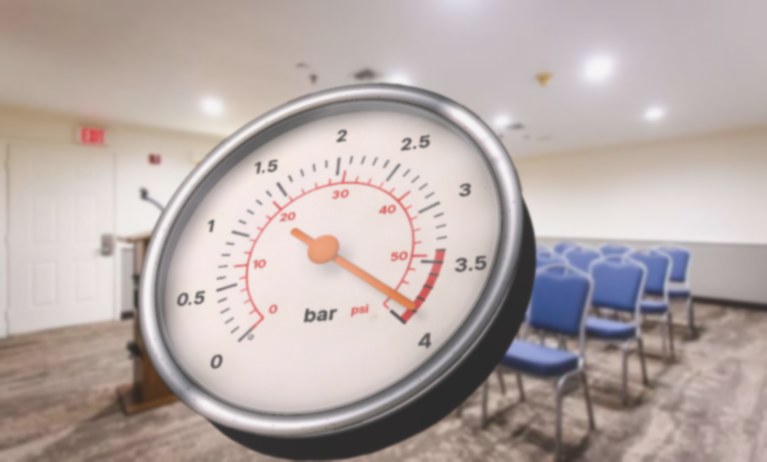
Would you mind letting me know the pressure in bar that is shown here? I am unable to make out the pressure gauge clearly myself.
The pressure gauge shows 3.9 bar
